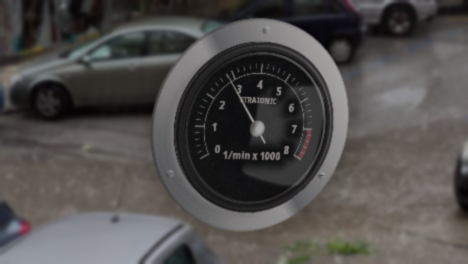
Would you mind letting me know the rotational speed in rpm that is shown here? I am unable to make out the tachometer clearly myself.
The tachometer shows 2800 rpm
